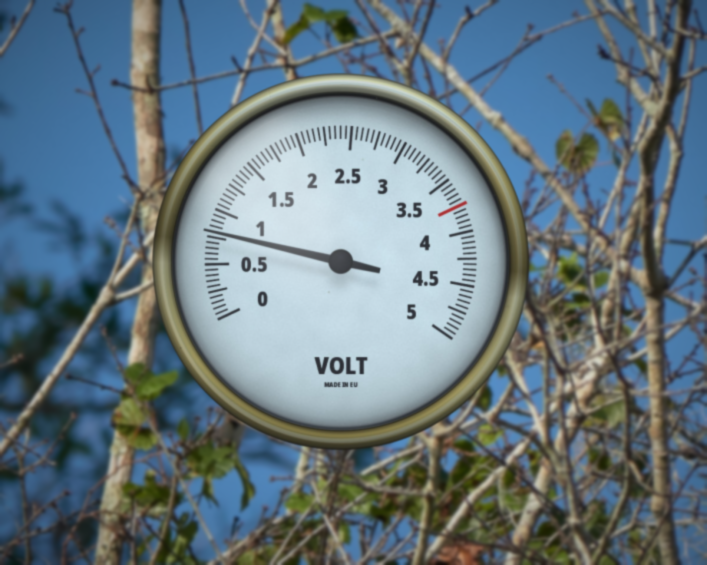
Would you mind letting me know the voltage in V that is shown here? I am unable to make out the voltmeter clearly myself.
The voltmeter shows 0.8 V
